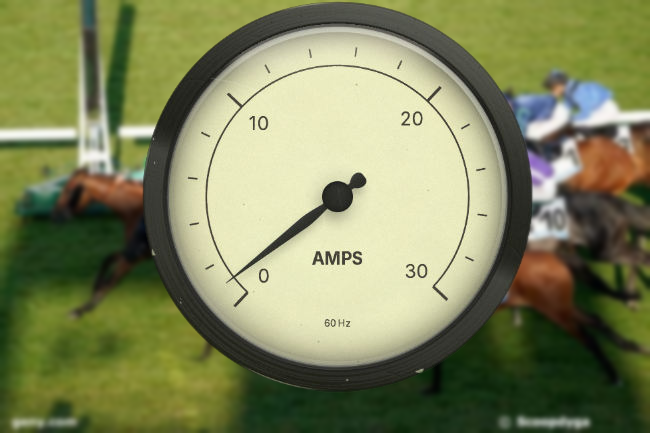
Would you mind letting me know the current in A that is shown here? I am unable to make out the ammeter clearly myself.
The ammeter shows 1 A
